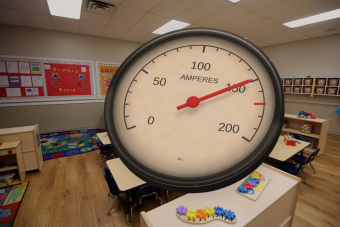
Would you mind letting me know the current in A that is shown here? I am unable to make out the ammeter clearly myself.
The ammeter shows 150 A
